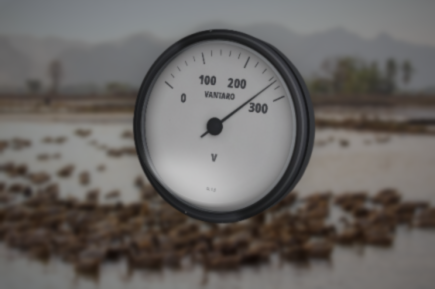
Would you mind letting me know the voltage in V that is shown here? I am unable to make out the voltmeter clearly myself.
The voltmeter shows 270 V
